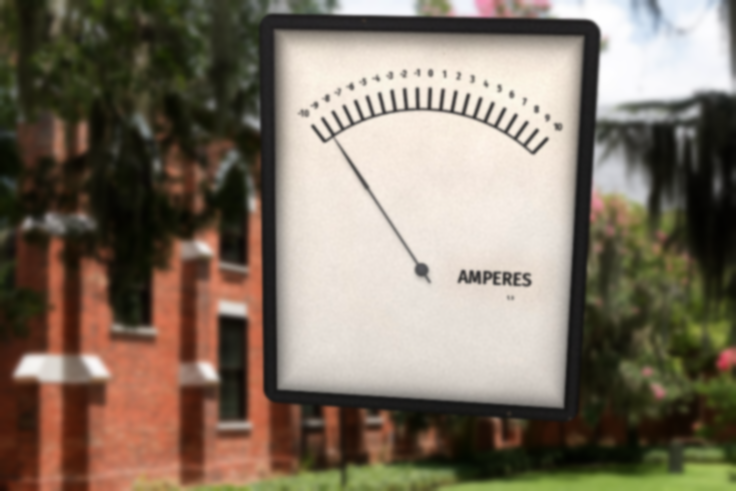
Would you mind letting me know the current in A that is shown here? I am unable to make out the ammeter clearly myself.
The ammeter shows -9 A
